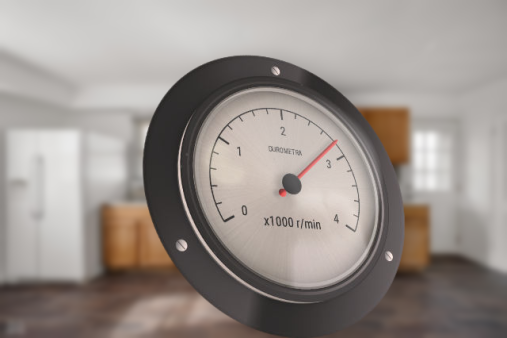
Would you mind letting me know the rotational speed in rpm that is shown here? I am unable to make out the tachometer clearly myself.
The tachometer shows 2800 rpm
